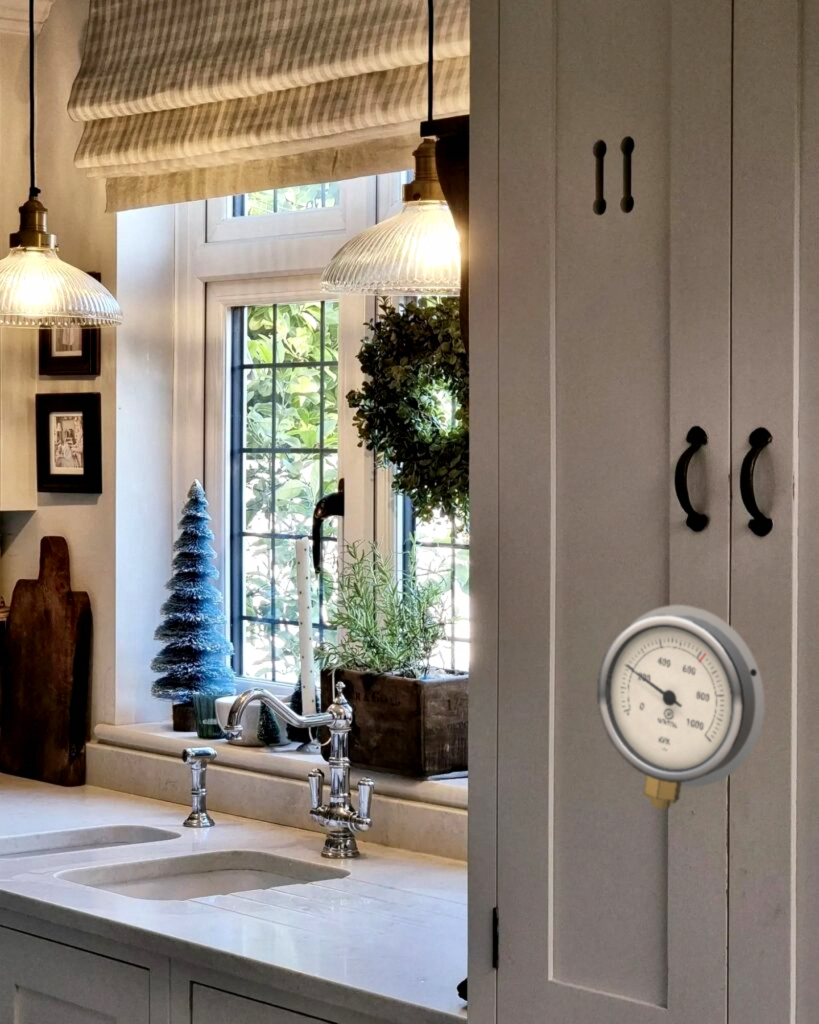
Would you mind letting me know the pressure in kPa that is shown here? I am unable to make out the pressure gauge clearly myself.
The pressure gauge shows 200 kPa
